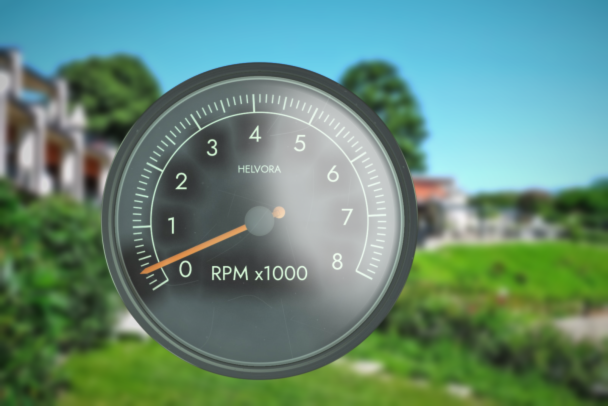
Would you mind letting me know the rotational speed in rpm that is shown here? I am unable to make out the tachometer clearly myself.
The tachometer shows 300 rpm
